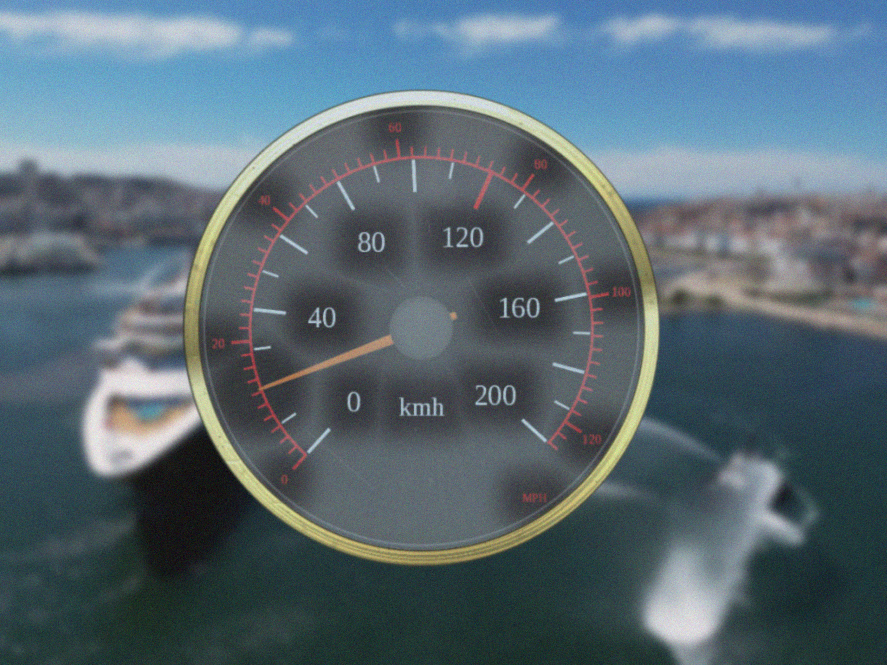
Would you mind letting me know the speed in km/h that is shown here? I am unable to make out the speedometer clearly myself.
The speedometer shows 20 km/h
